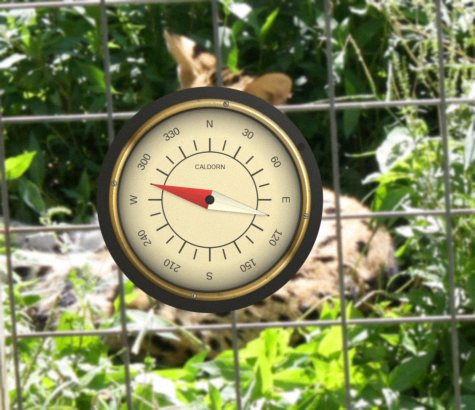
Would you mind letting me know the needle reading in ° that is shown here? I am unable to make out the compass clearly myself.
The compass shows 285 °
